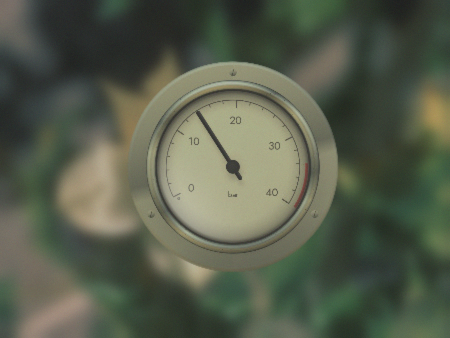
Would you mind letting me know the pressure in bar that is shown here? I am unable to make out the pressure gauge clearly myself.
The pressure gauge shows 14 bar
